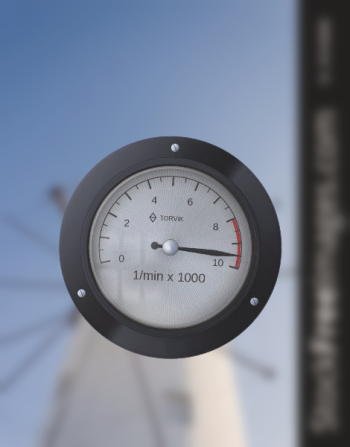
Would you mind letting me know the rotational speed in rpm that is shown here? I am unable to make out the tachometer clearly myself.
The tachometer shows 9500 rpm
